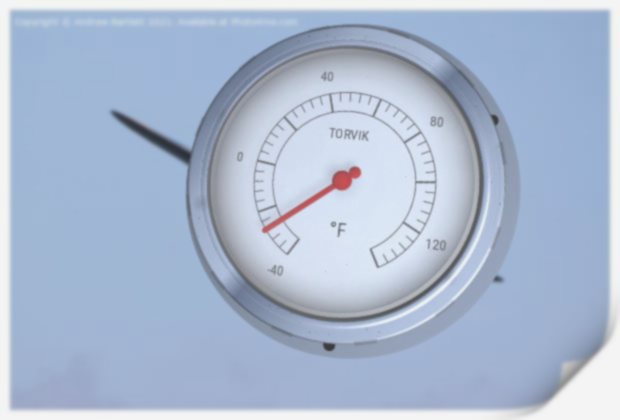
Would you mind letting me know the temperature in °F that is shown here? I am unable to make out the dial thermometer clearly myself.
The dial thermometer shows -28 °F
